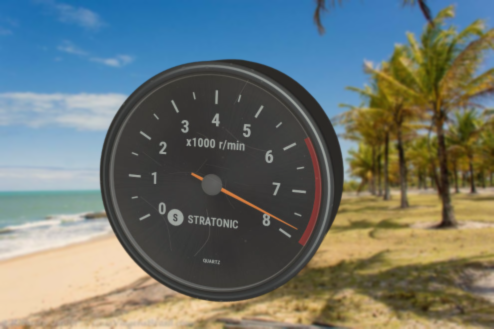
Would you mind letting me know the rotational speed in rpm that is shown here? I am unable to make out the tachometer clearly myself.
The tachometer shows 7750 rpm
